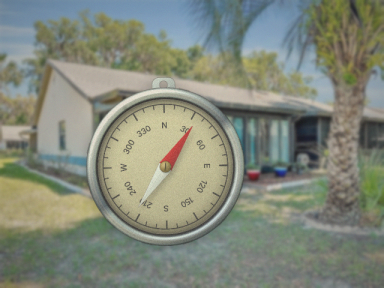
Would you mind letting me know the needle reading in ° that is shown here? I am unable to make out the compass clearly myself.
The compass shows 35 °
